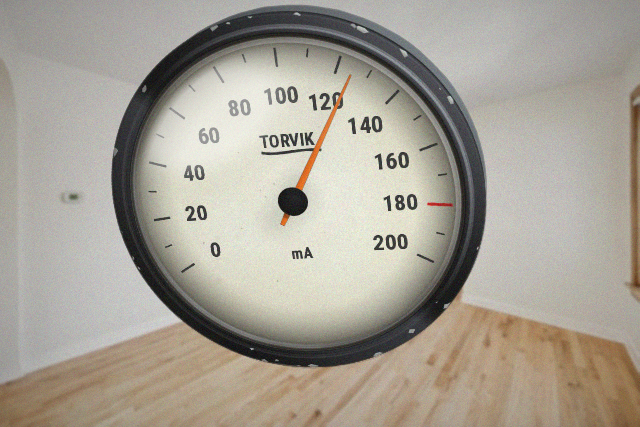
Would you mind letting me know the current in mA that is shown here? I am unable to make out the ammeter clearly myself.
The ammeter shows 125 mA
